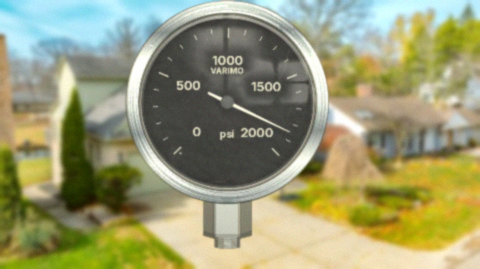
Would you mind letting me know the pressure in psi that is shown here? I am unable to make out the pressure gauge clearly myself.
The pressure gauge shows 1850 psi
